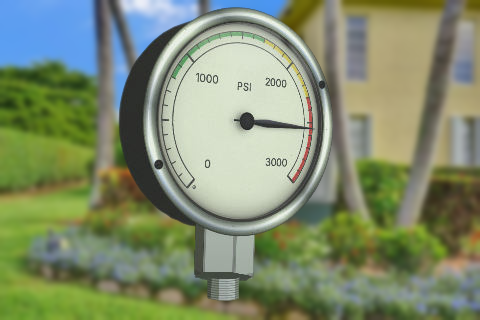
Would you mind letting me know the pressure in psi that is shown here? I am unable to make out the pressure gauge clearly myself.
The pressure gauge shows 2550 psi
